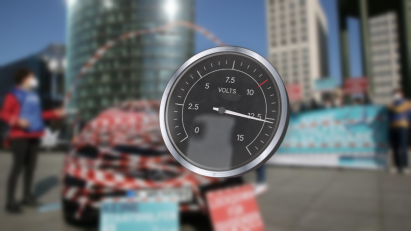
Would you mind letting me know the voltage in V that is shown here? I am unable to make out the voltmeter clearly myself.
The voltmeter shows 12.75 V
